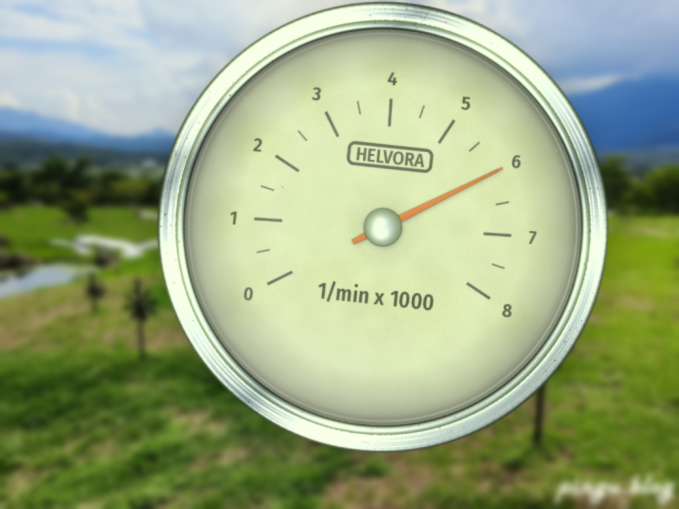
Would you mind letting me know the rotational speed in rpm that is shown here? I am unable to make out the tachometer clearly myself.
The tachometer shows 6000 rpm
